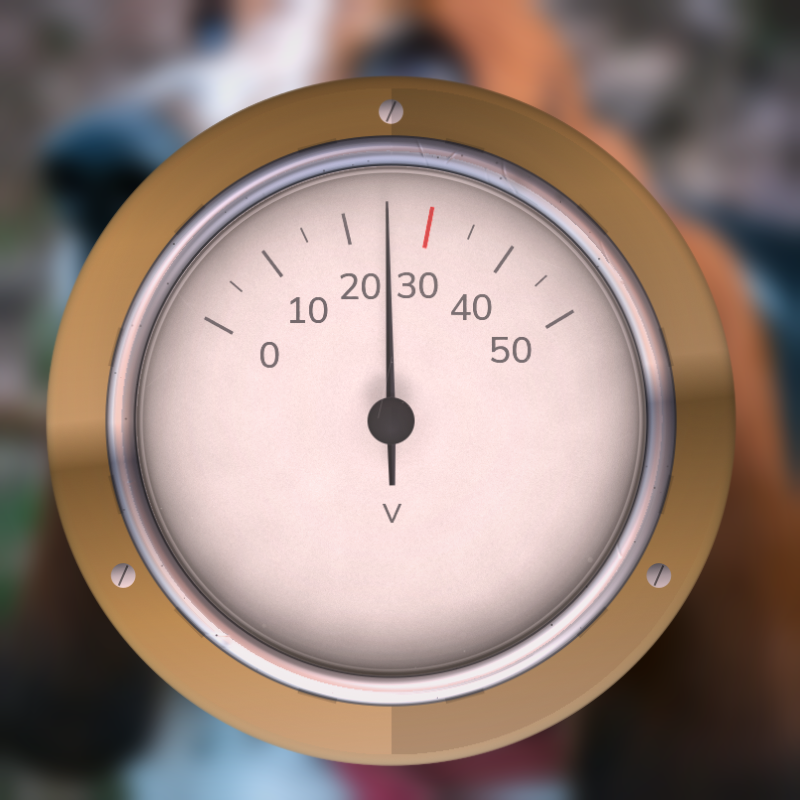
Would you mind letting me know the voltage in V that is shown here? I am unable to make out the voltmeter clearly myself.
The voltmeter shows 25 V
